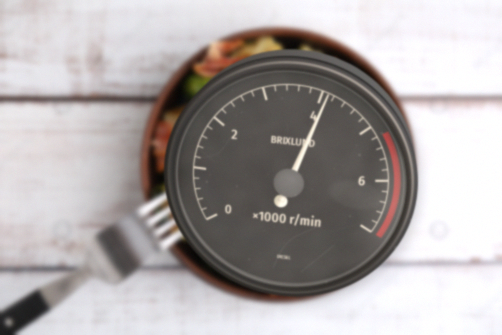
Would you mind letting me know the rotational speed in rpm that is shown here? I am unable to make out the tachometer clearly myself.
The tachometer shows 4100 rpm
